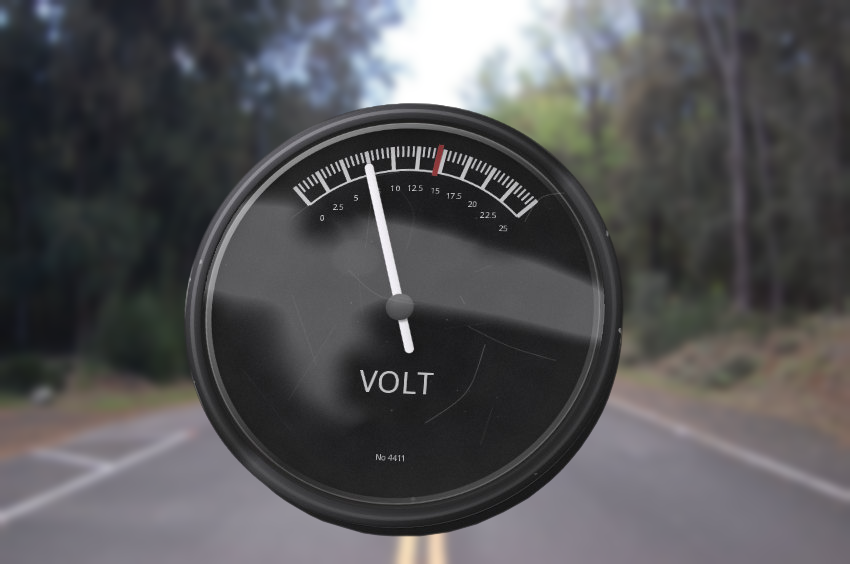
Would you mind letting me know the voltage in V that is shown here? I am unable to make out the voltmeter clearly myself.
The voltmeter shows 7.5 V
